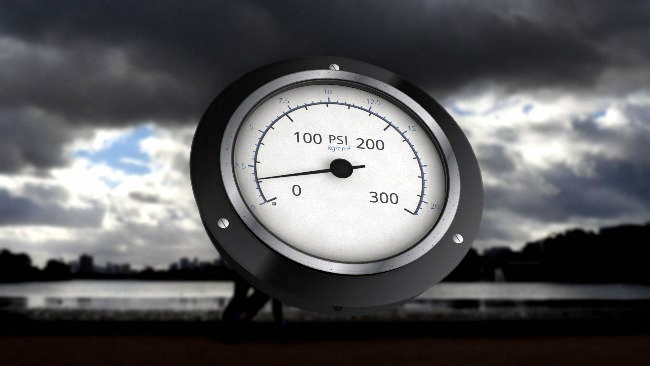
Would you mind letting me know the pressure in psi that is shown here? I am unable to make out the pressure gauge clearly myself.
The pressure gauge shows 20 psi
